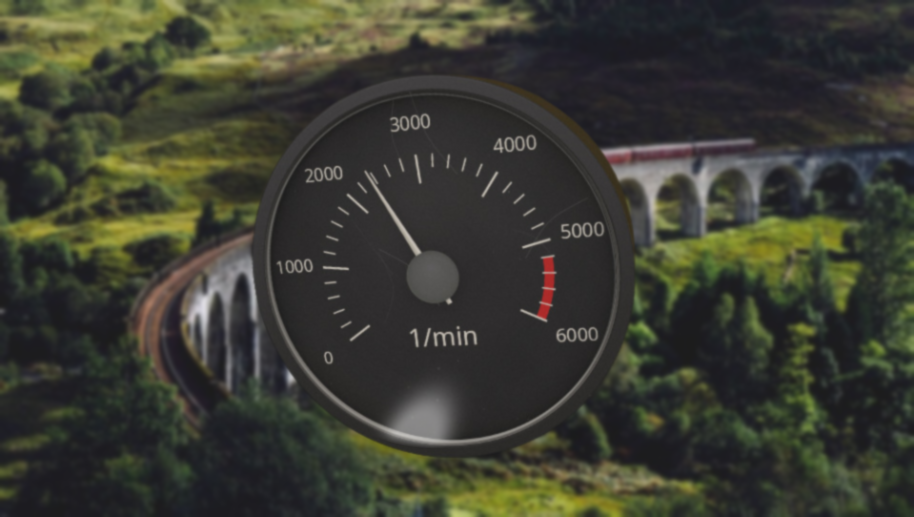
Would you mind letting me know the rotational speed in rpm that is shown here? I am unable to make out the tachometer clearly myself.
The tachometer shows 2400 rpm
